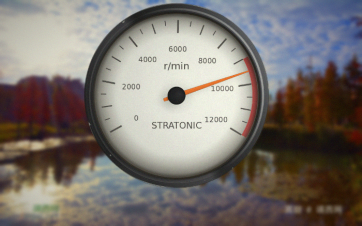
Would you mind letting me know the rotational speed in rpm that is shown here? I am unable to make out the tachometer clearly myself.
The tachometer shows 9500 rpm
